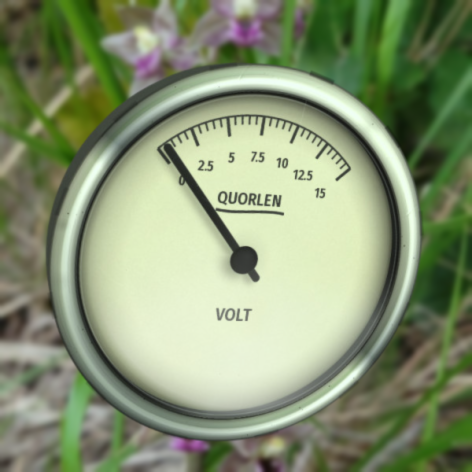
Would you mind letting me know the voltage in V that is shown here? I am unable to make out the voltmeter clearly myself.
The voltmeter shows 0.5 V
